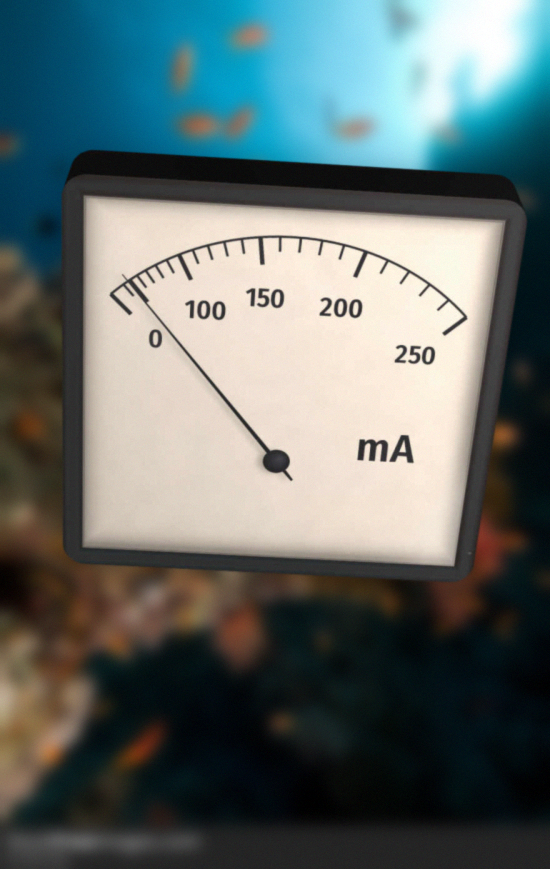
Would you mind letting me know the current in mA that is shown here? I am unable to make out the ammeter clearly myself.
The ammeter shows 50 mA
